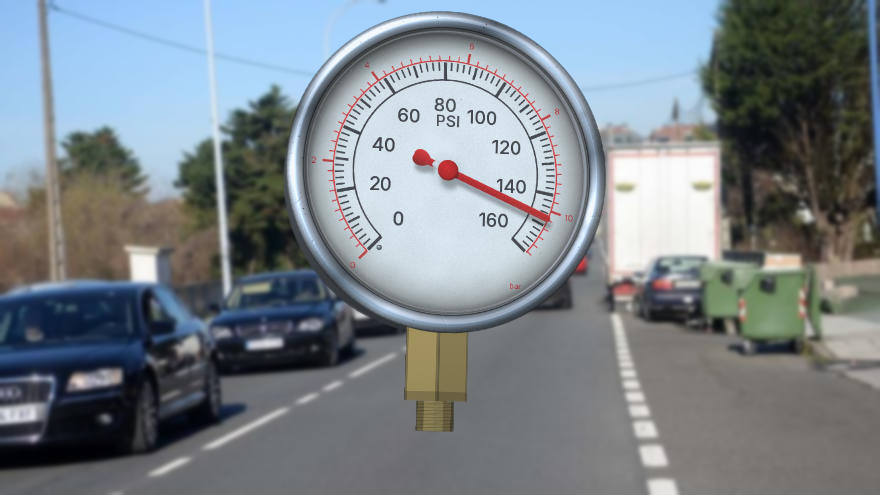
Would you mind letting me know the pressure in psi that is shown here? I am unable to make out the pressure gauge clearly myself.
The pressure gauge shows 148 psi
